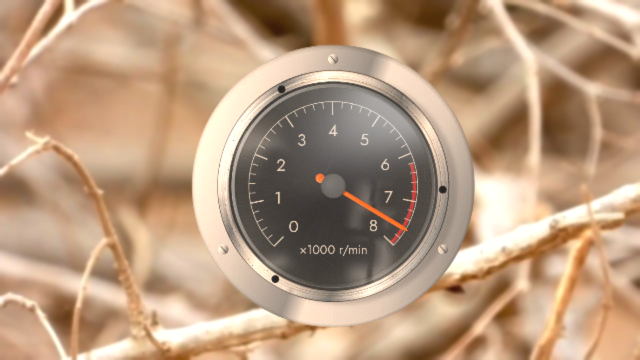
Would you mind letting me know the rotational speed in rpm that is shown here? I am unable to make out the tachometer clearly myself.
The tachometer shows 7600 rpm
